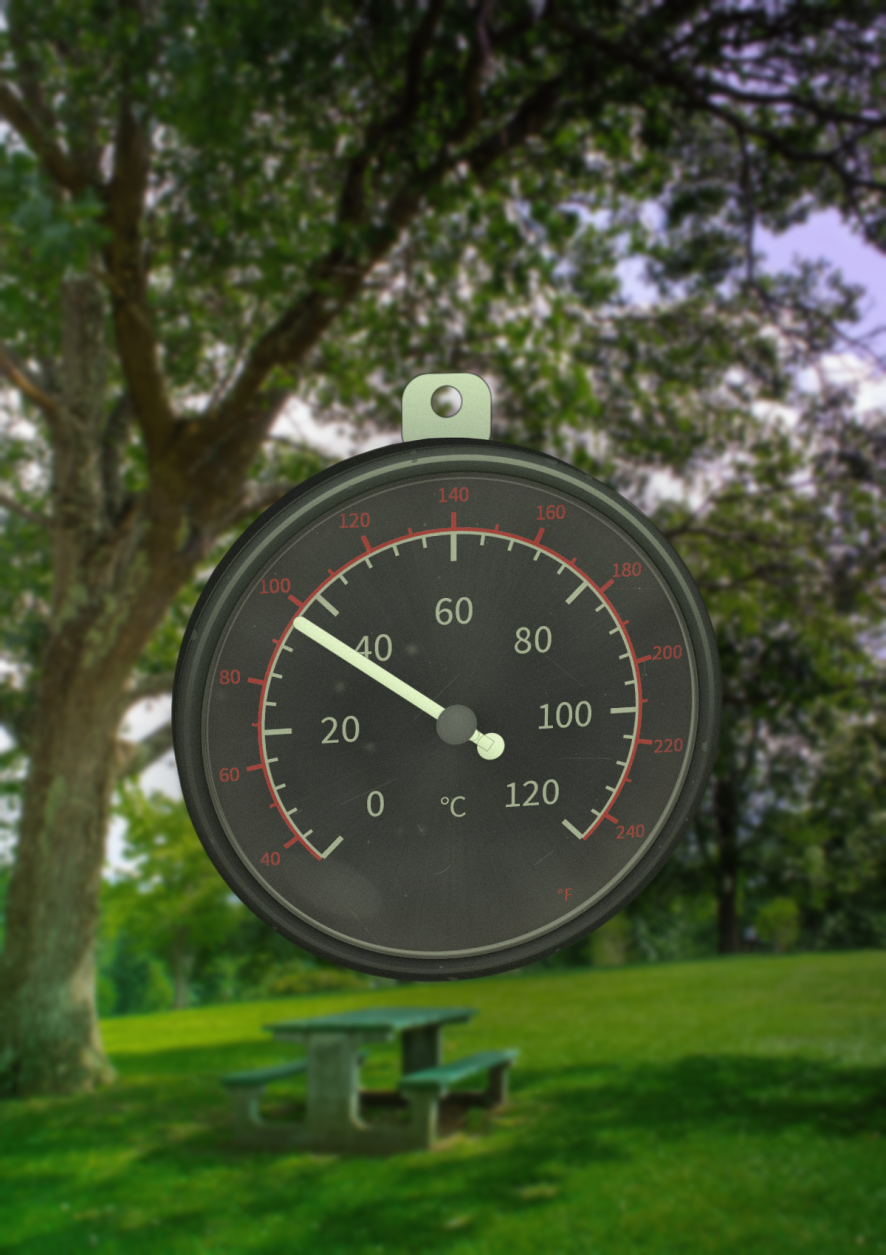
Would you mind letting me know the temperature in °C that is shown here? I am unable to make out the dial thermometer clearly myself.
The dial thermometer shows 36 °C
